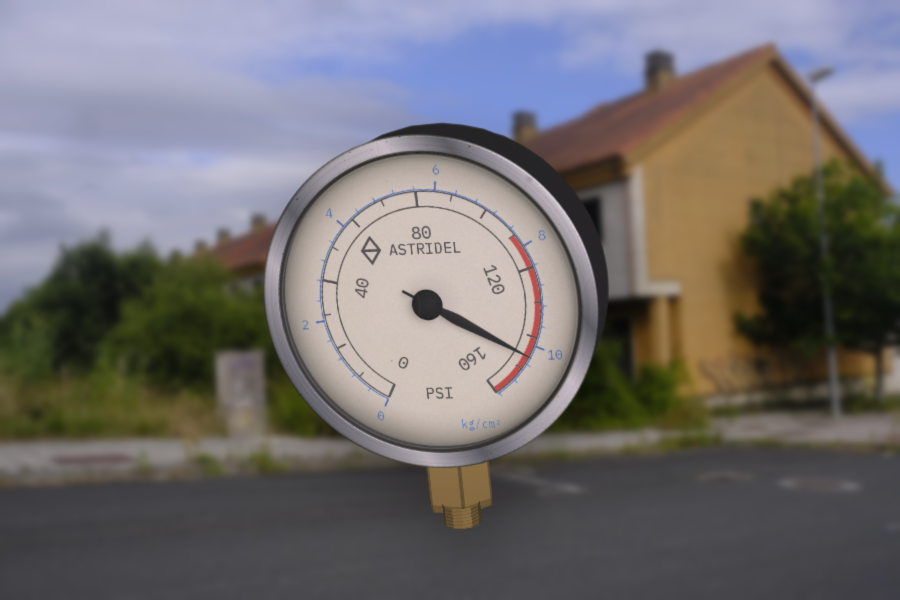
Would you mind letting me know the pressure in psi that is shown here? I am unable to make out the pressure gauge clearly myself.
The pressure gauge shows 145 psi
